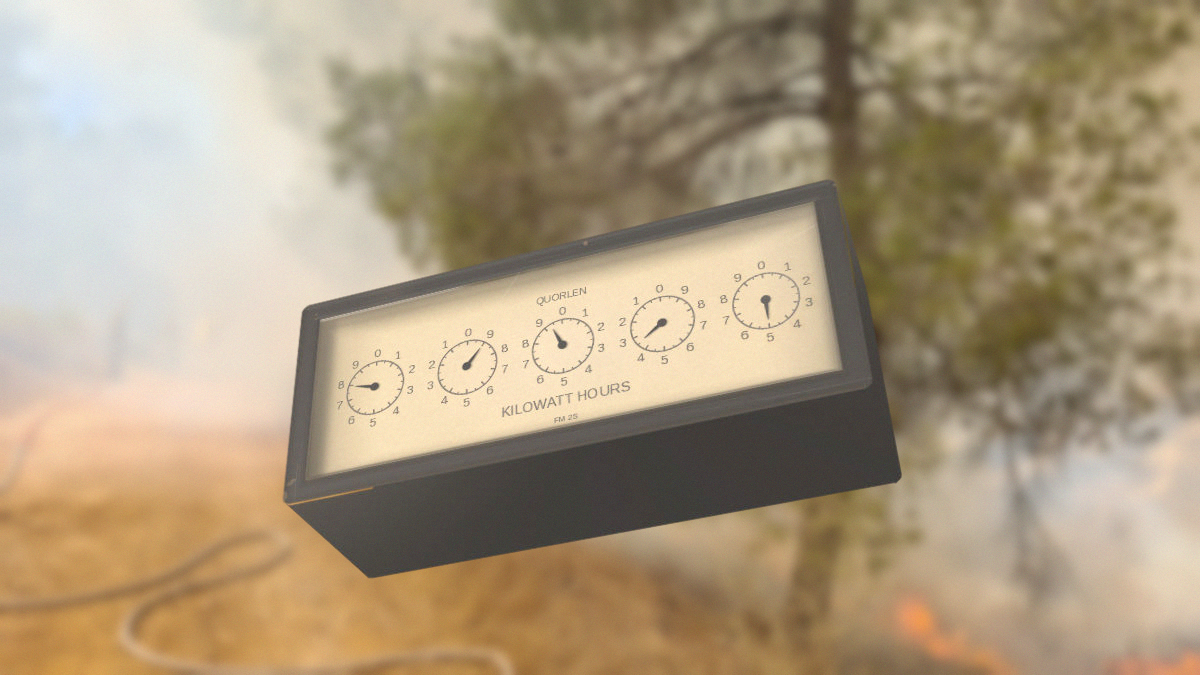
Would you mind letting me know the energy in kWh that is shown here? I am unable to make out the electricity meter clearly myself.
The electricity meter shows 78935 kWh
